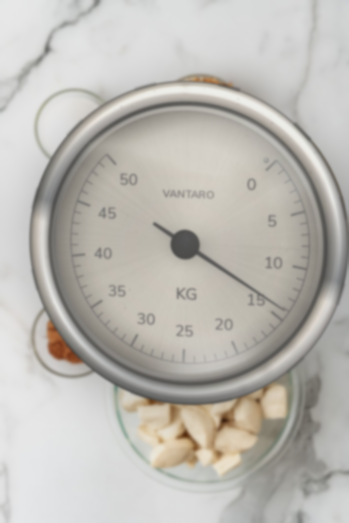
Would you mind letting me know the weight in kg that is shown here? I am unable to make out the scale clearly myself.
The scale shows 14 kg
